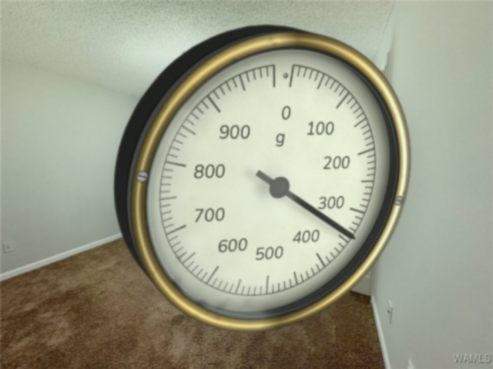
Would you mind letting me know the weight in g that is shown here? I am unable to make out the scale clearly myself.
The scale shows 340 g
